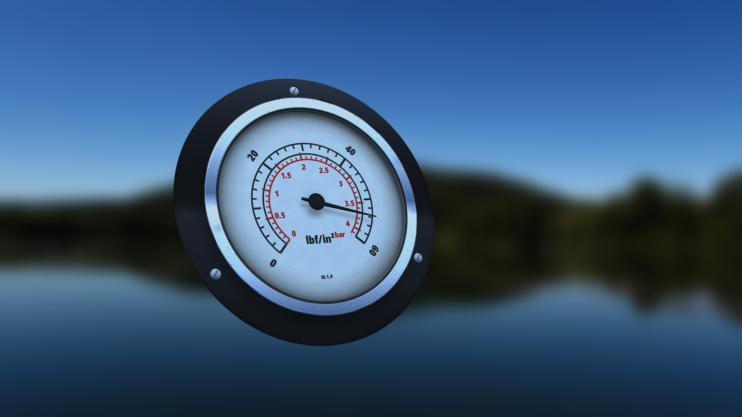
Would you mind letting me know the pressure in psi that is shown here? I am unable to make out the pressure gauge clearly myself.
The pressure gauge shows 54 psi
